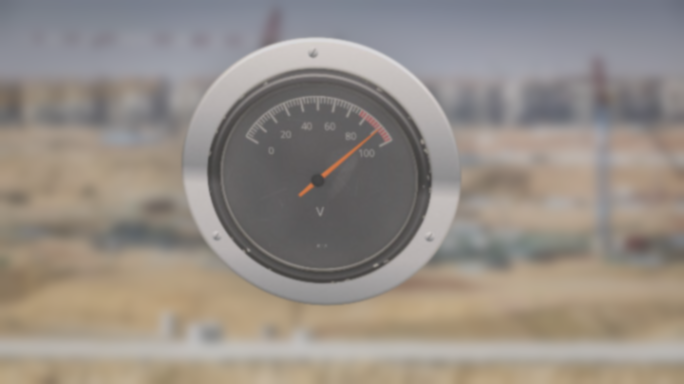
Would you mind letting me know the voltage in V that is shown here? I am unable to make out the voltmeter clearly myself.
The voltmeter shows 90 V
